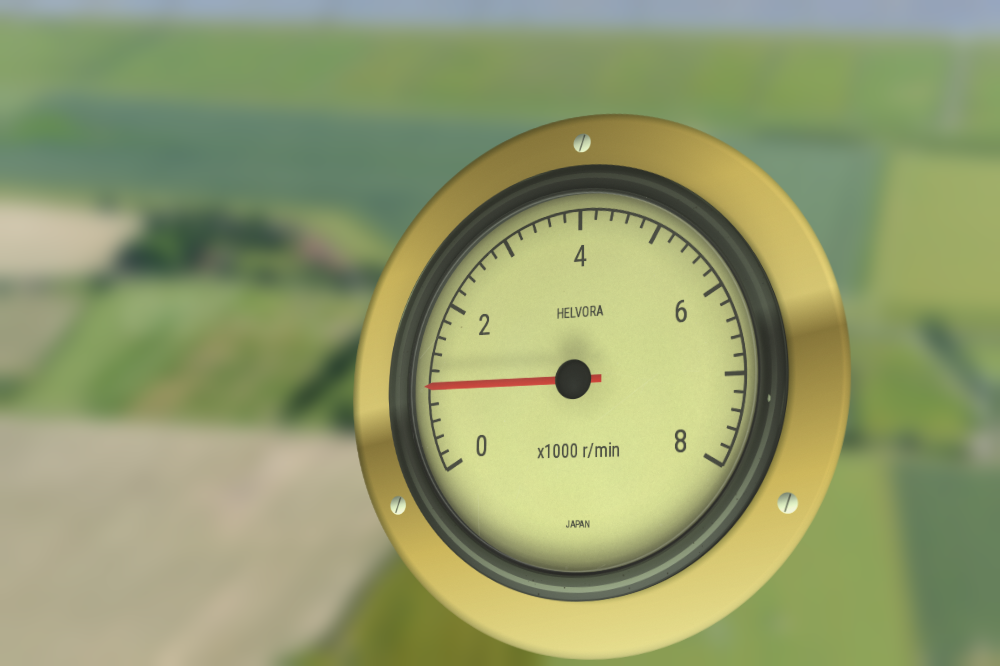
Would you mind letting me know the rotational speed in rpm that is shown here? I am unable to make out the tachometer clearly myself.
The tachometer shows 1000 rpm
